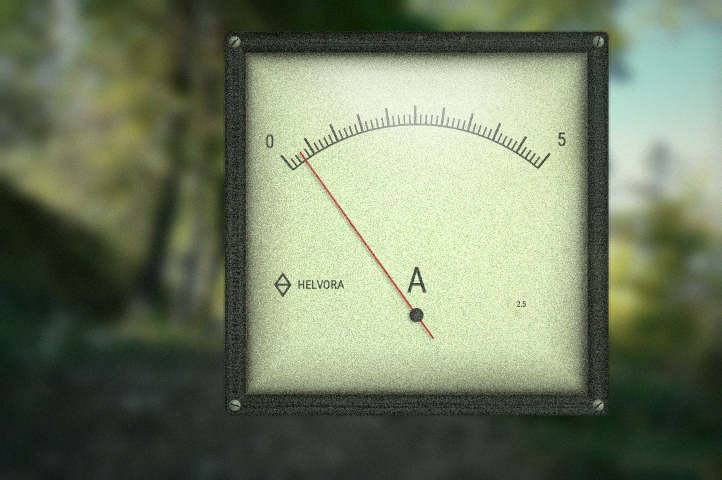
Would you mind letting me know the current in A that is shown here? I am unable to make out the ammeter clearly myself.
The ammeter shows 0.3 A
